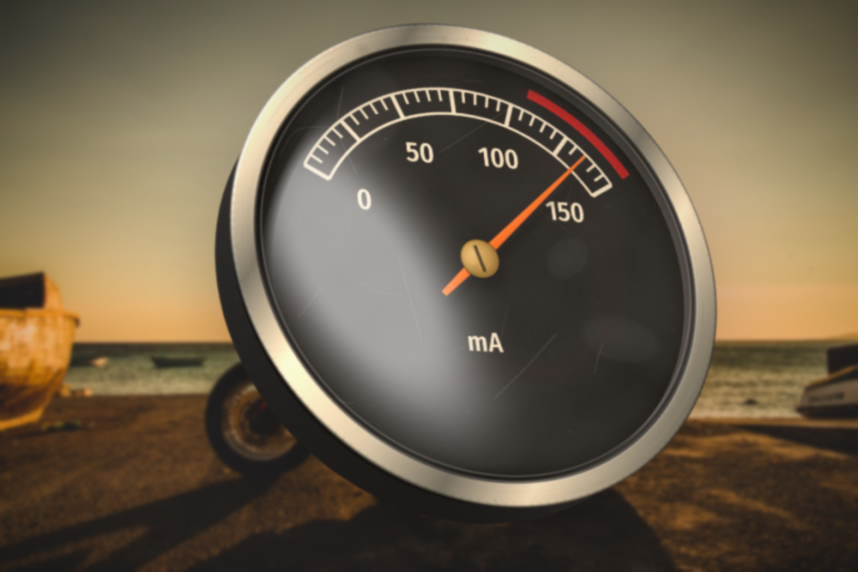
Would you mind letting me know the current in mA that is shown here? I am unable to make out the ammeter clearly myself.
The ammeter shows 135 mA
